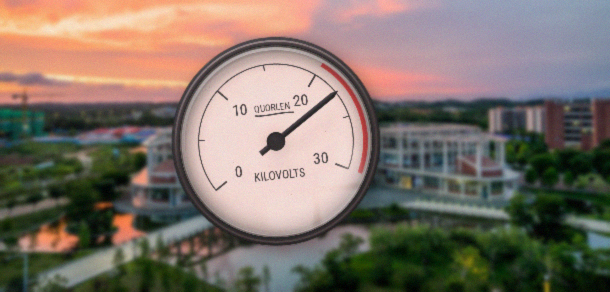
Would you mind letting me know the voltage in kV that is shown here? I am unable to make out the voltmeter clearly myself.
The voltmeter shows 22.5 kV
